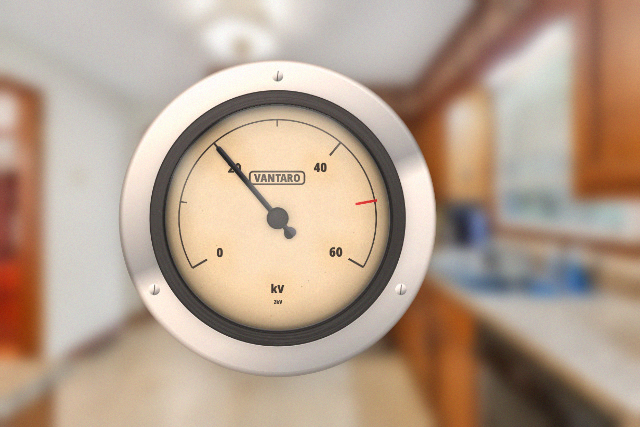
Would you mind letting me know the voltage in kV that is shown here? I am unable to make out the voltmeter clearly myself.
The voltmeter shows 20 kV
